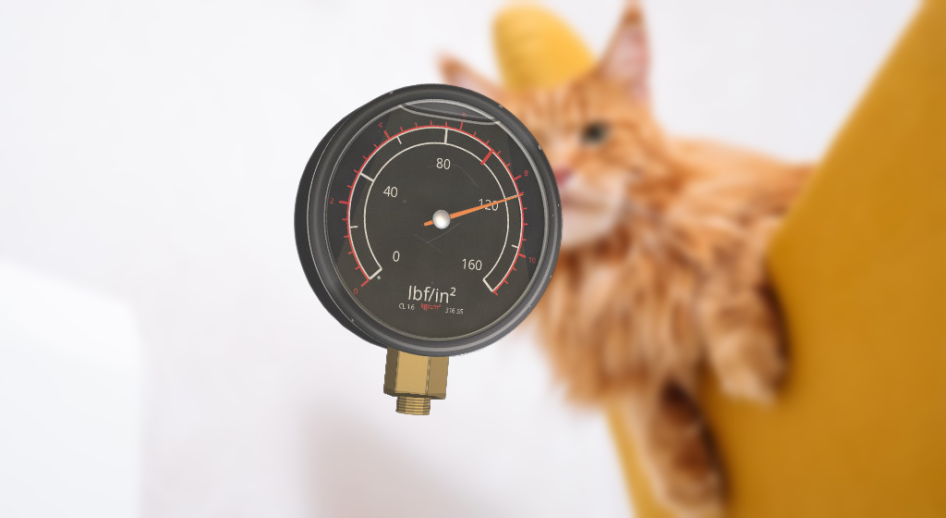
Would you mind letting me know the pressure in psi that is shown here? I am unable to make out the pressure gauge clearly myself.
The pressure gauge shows 120 psi
